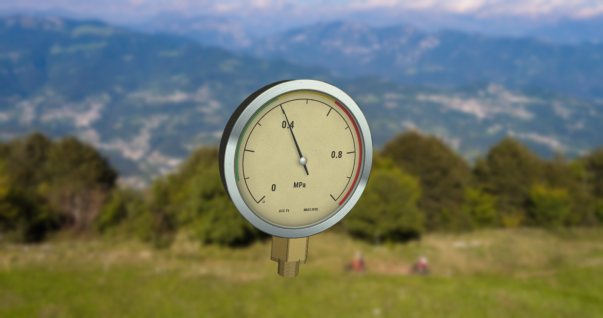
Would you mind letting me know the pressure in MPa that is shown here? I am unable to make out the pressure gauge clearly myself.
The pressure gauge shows 0.4 MPa
